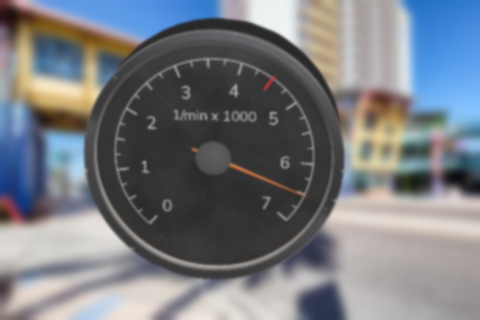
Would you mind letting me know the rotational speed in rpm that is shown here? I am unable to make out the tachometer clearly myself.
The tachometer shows 6500 rpm
